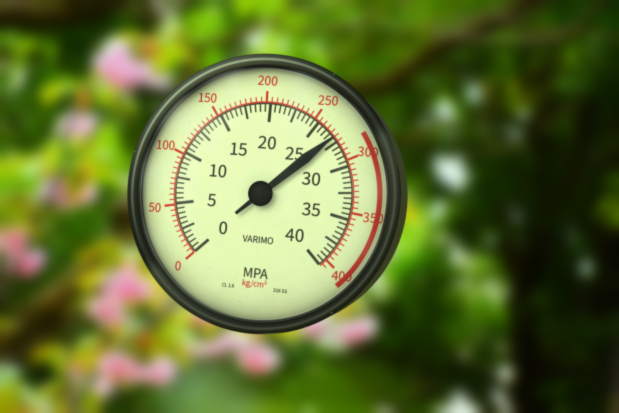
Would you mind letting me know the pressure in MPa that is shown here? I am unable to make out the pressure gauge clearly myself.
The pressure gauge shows 27 MPa
